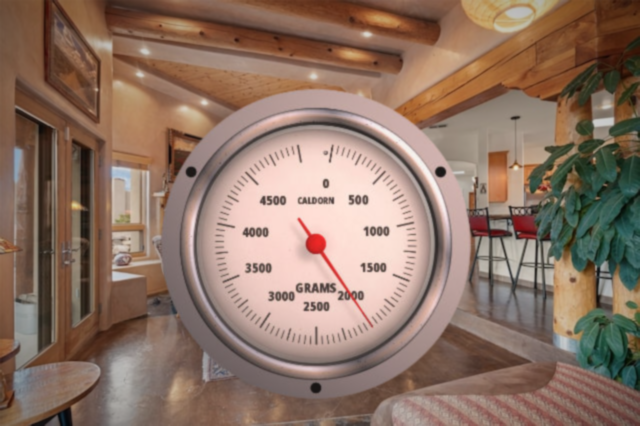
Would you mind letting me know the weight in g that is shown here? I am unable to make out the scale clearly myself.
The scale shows 2000 g
